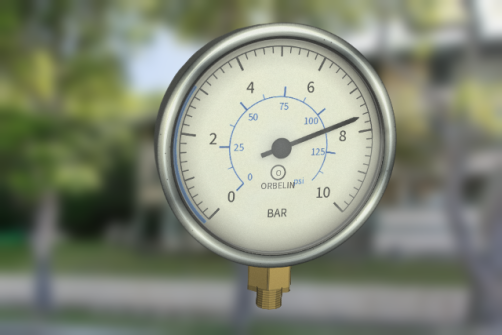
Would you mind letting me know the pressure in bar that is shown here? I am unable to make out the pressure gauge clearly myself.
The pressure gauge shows 7.6 bar
